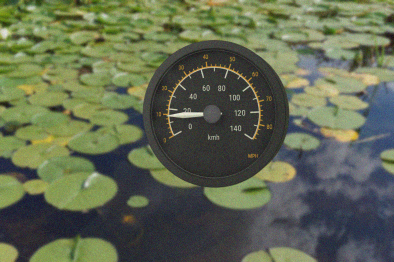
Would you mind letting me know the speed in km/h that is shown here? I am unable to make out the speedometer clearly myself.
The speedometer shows 15 km/h
